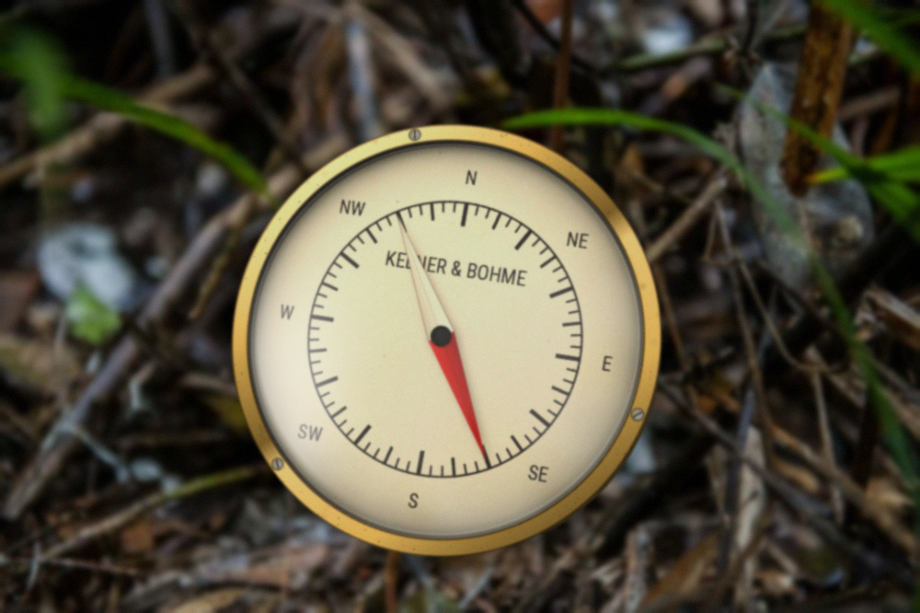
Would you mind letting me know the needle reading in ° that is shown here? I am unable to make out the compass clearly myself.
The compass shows 150 °
